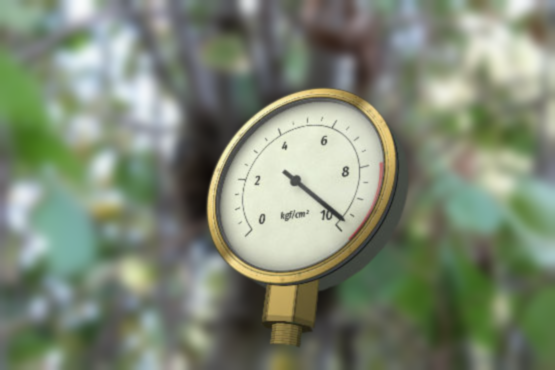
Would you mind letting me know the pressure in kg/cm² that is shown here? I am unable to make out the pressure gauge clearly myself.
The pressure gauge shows 9.75 kg/cm²
